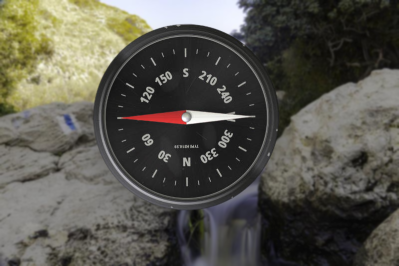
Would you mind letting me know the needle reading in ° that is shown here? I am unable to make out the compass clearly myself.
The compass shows 90 °
